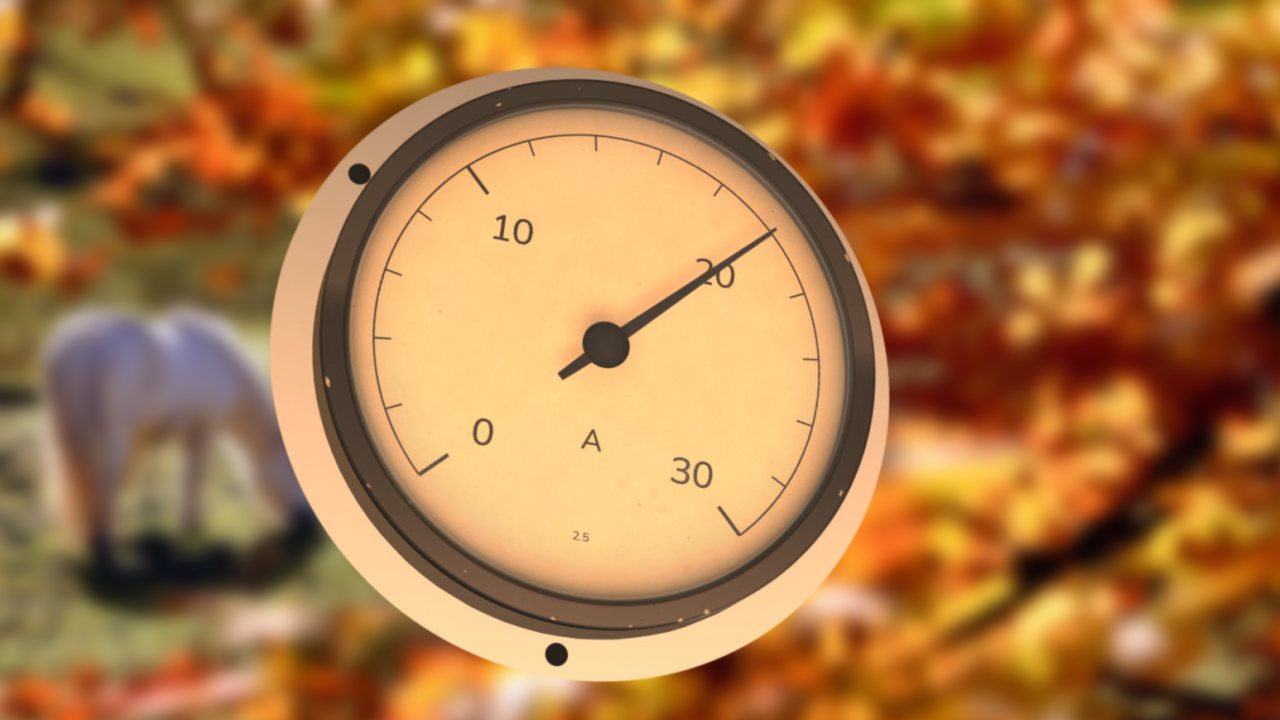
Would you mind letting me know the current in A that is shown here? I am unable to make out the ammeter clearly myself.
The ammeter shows 20 A
